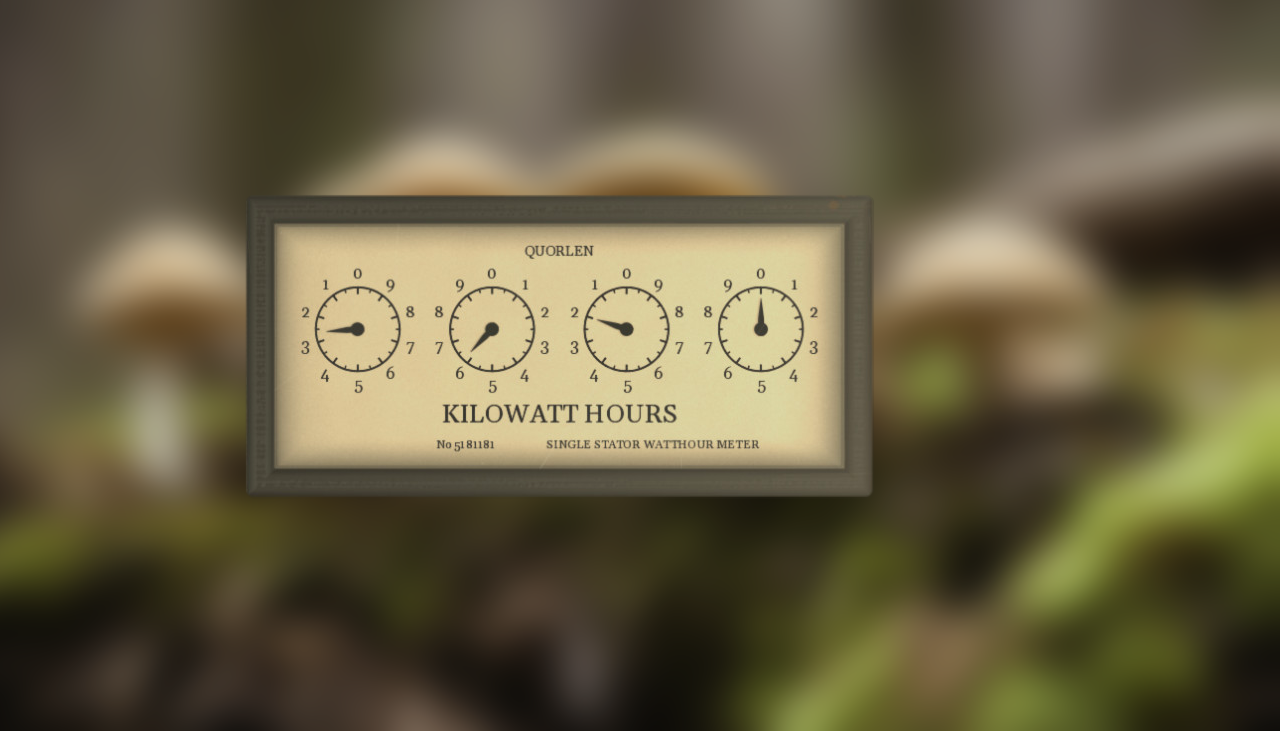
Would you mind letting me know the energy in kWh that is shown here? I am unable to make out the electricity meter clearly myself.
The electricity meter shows 2620 kWh
